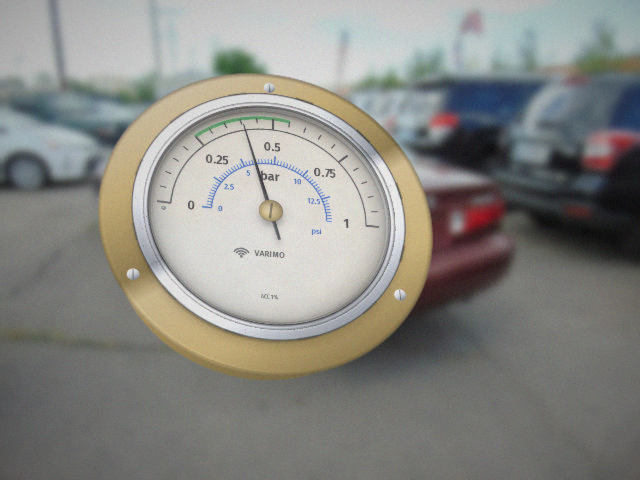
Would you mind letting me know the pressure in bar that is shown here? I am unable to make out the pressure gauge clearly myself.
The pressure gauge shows 0.4 bar
